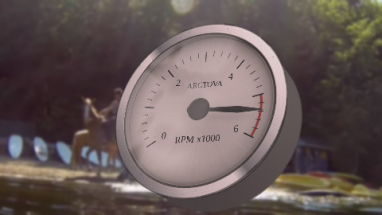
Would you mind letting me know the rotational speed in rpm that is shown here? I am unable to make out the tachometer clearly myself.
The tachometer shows 5400 rpm
